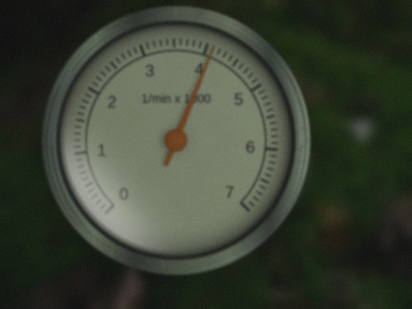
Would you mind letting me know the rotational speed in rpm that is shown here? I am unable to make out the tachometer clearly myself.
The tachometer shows 4100 rpm
